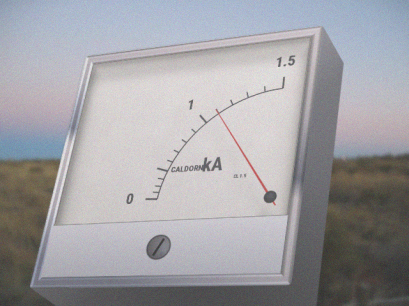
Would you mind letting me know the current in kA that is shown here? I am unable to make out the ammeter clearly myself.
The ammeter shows 1.1 kA
